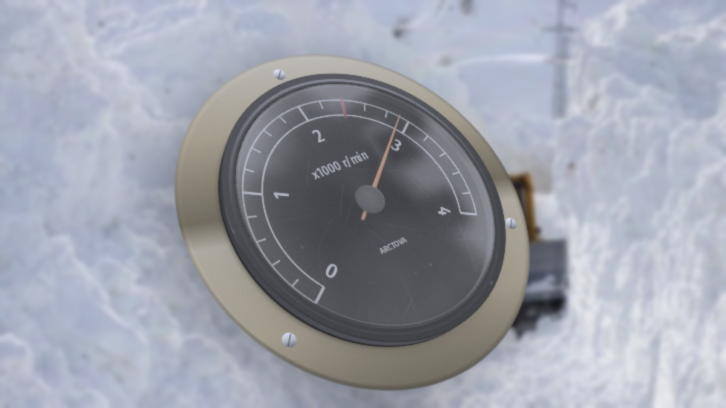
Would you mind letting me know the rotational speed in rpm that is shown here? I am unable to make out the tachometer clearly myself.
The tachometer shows 2900 rpm
